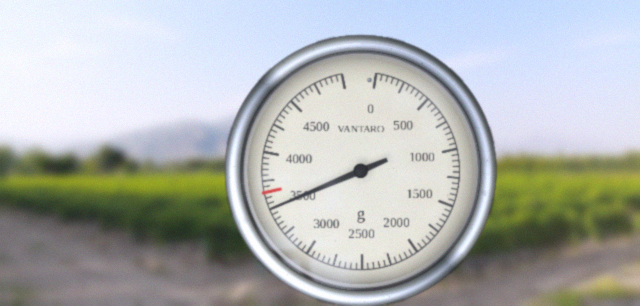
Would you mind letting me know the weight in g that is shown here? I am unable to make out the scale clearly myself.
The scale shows 3500 g
